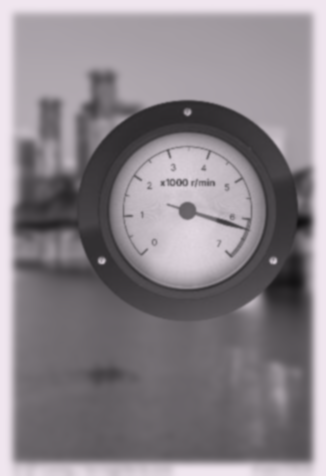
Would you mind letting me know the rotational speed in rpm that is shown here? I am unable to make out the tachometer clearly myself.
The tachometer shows 6250 rpm
